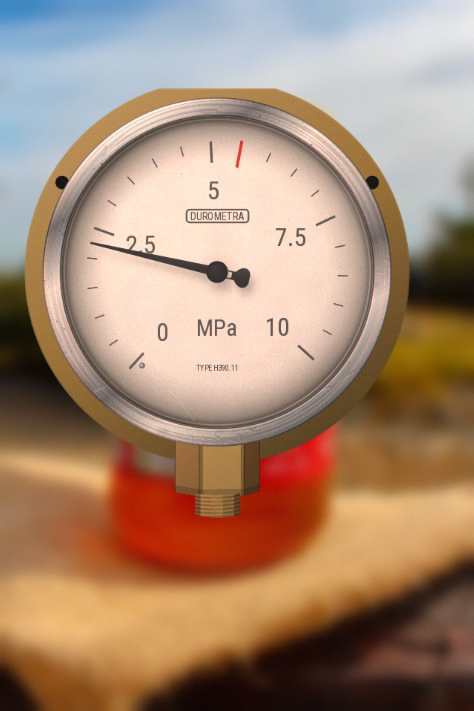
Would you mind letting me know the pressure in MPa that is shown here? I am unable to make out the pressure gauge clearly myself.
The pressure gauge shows 2.25 MPa
